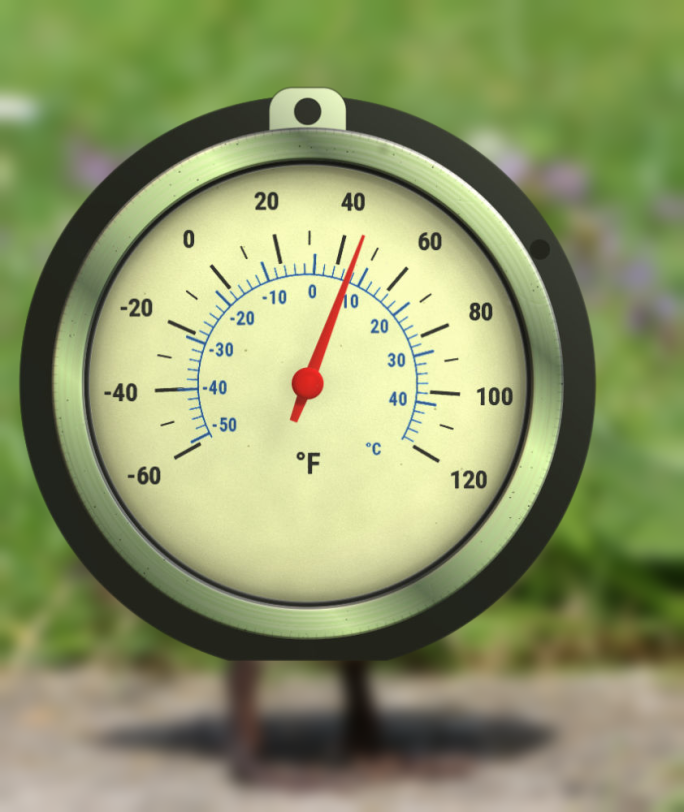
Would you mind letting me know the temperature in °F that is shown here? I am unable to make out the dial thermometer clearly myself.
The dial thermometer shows 45 °F
